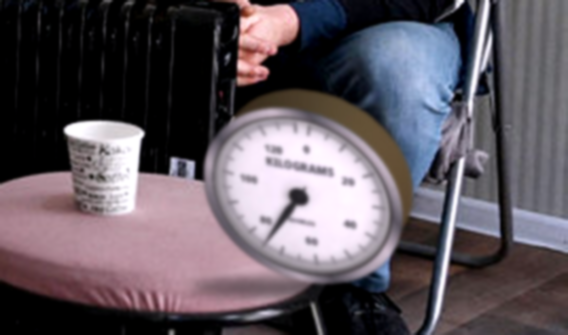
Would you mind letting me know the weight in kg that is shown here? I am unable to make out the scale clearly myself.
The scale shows 75 kg
